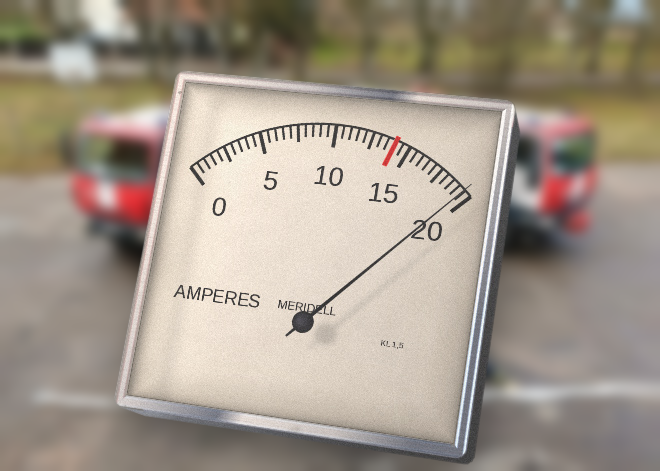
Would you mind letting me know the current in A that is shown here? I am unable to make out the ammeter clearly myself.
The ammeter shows 19.5 A
